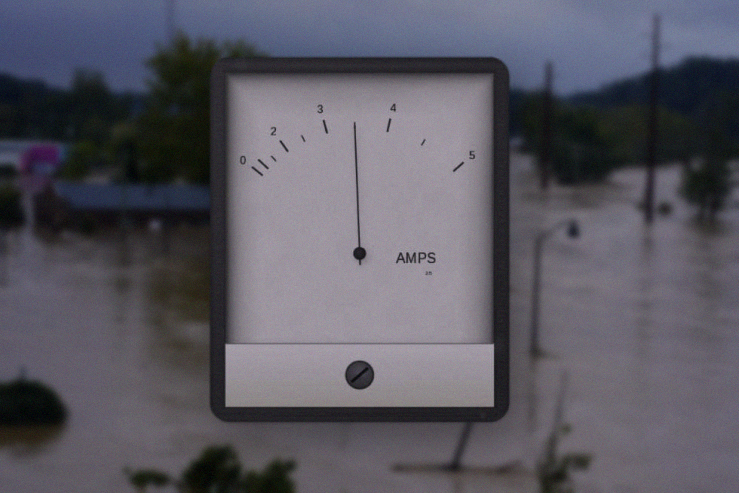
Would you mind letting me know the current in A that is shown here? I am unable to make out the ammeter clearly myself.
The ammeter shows 3.5 A
